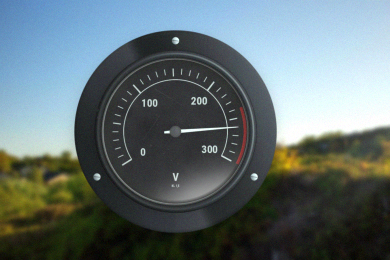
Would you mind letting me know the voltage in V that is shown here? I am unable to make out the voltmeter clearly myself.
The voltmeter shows 260 V
